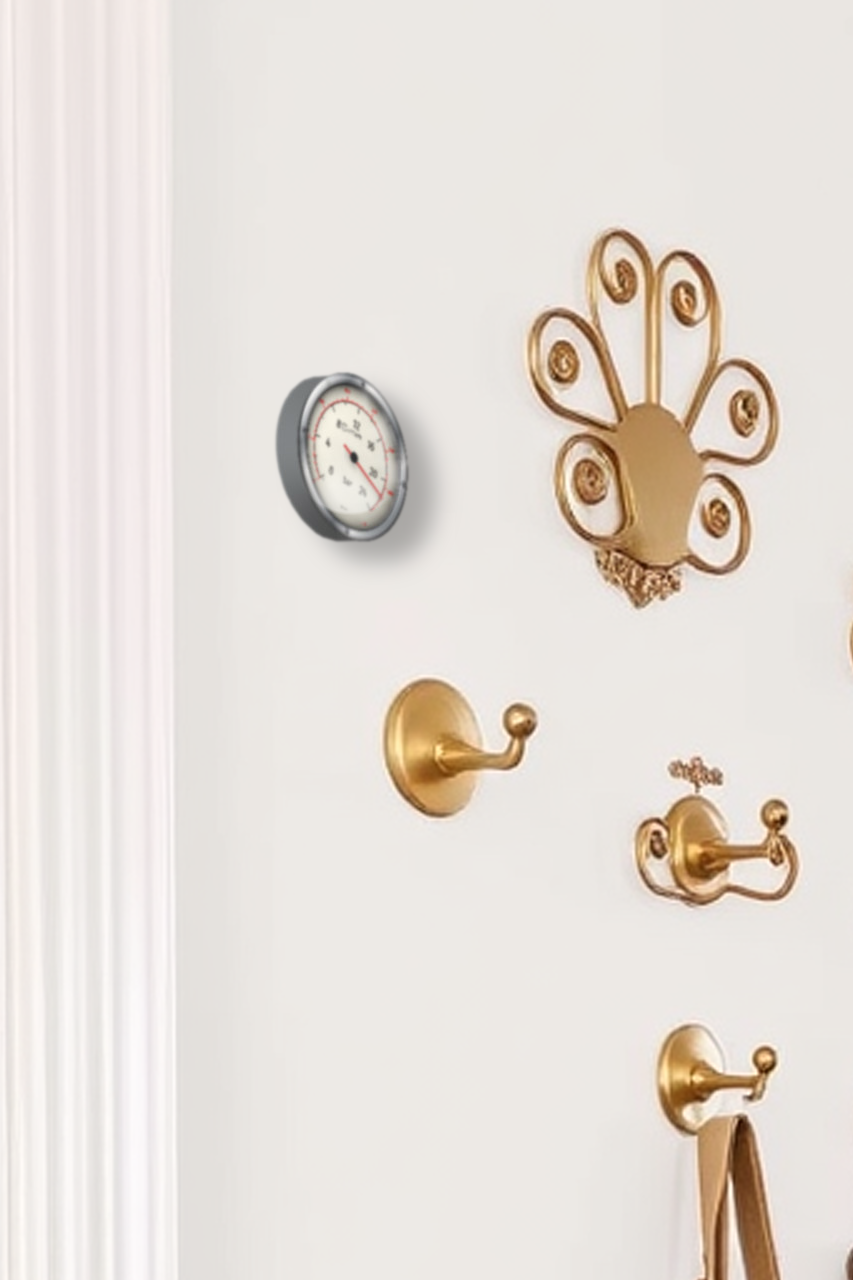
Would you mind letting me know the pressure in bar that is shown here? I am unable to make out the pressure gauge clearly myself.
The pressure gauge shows 22 bar
